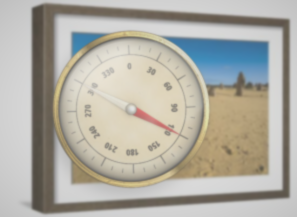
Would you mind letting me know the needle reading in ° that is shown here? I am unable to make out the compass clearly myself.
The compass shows 120 °
